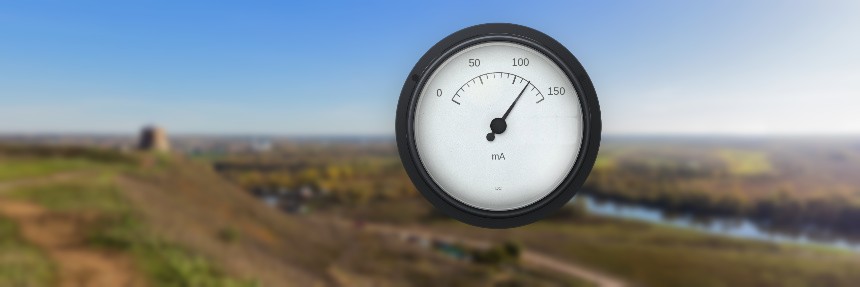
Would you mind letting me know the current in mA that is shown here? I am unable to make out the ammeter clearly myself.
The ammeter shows 120 mA
